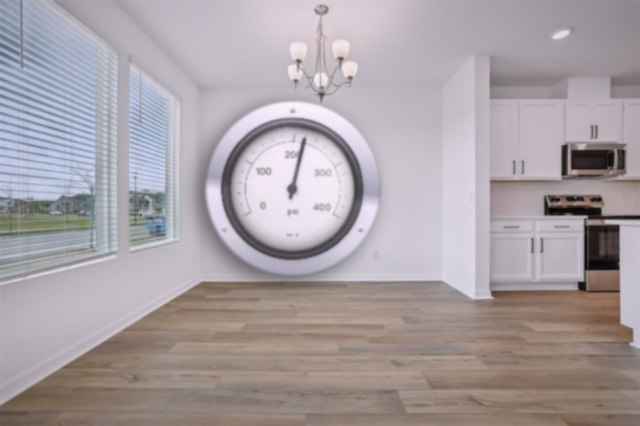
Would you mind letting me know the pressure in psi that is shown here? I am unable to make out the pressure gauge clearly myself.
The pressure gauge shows 220 psi
